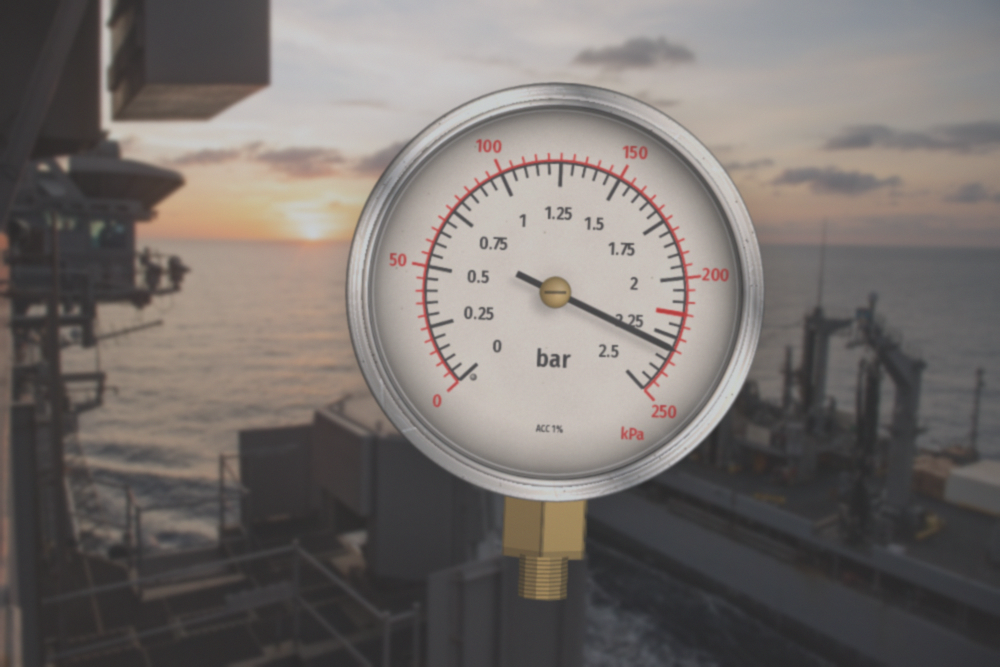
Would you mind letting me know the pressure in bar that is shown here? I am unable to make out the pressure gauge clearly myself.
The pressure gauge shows 2.3 bar
